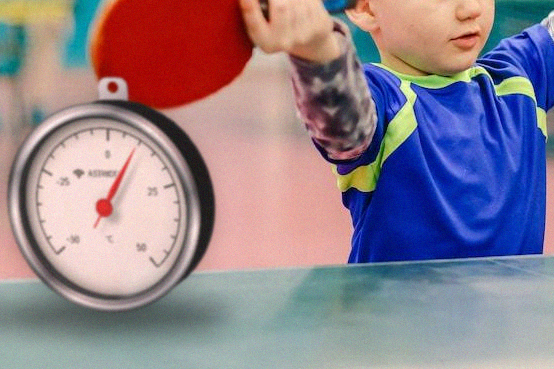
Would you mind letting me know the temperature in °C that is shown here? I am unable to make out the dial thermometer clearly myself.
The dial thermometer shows 10 °C
